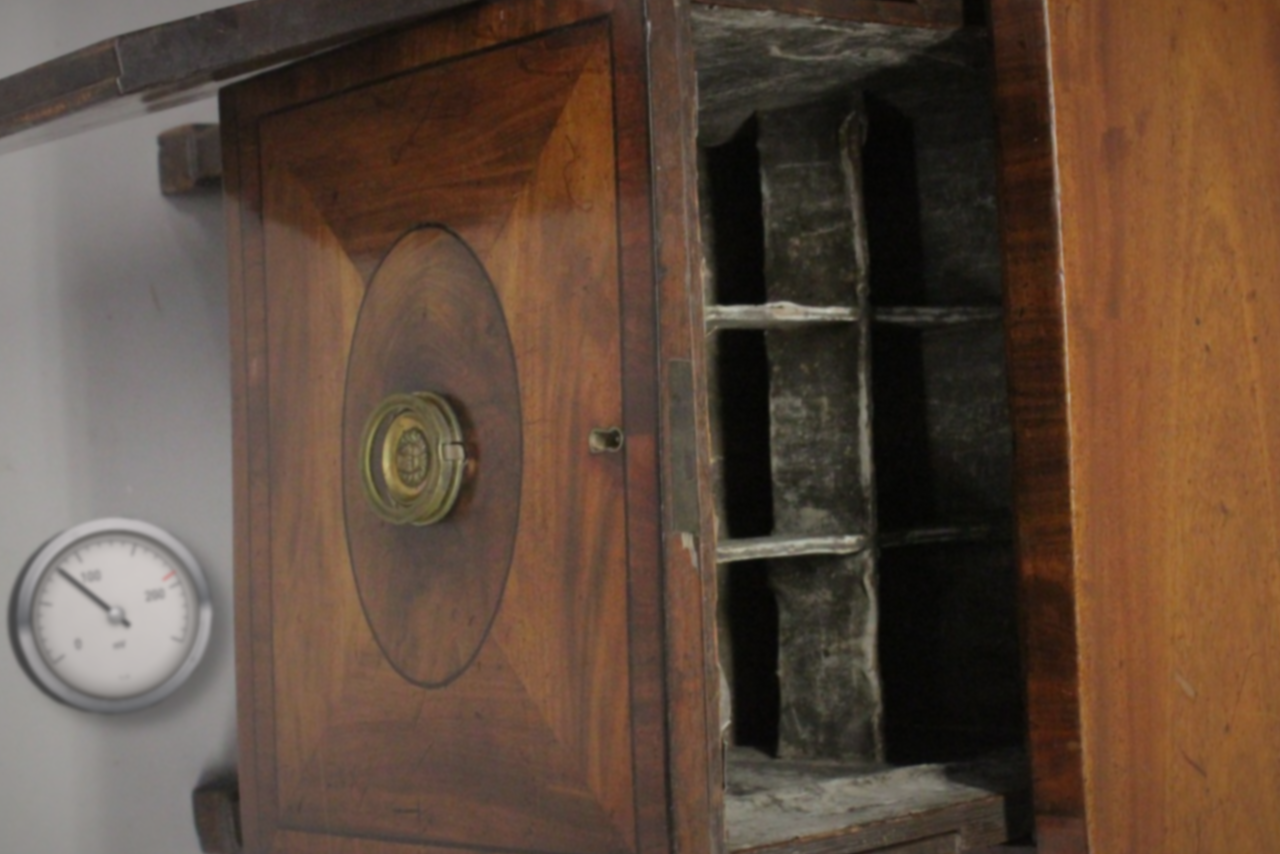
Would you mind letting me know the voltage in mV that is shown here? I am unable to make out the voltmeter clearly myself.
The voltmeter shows 80 mV
